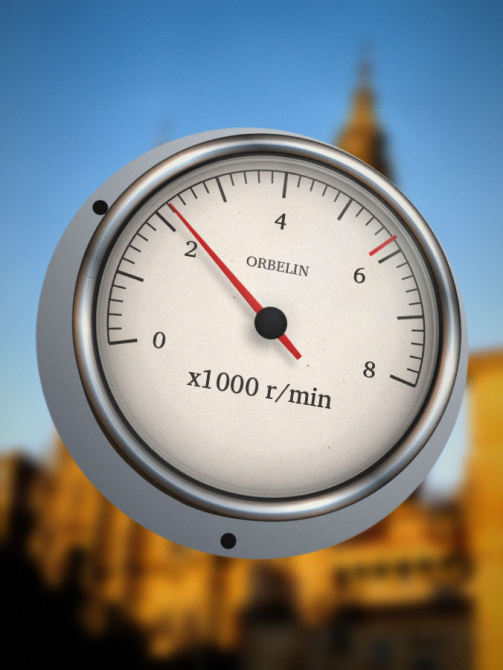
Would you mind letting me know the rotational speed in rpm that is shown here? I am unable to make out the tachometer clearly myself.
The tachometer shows 2200 rpm
